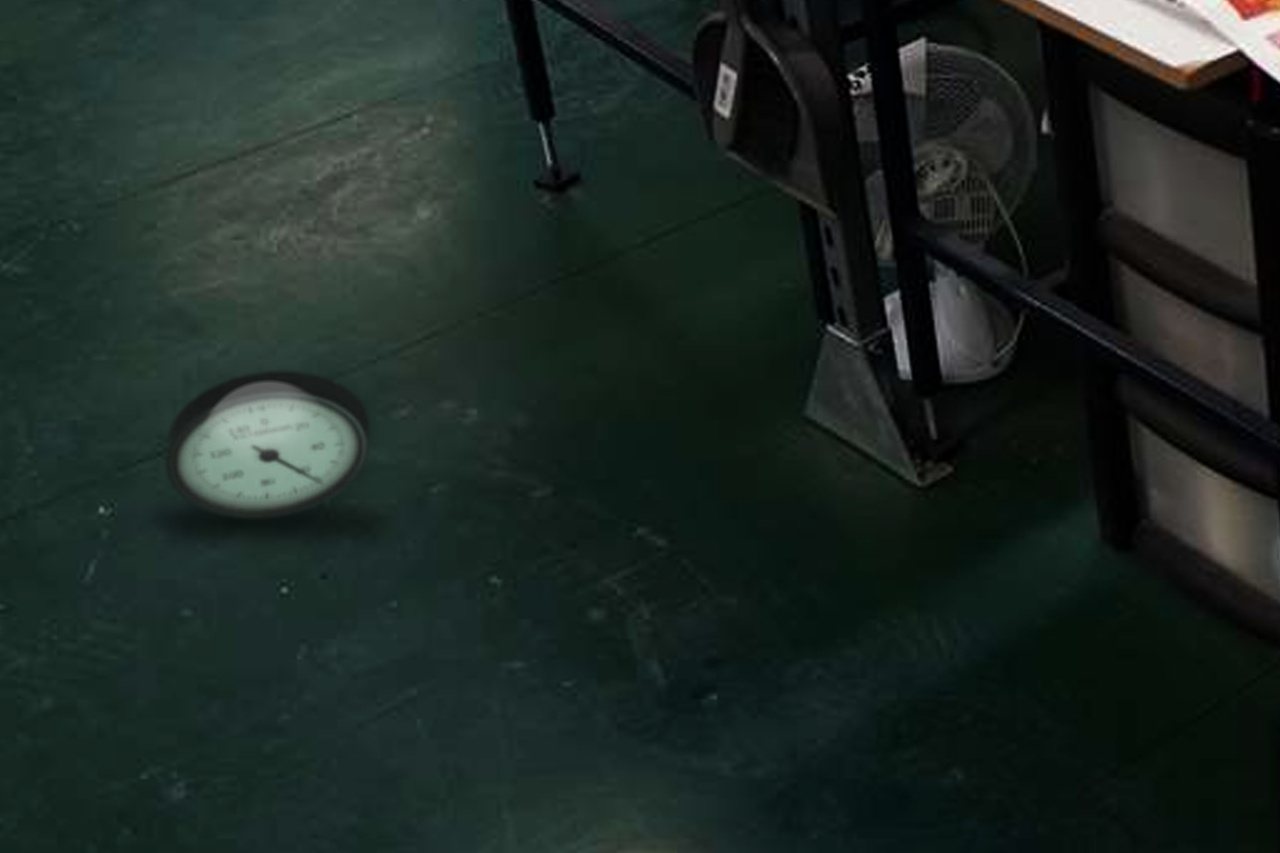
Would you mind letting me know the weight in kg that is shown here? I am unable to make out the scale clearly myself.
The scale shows 60 kg
